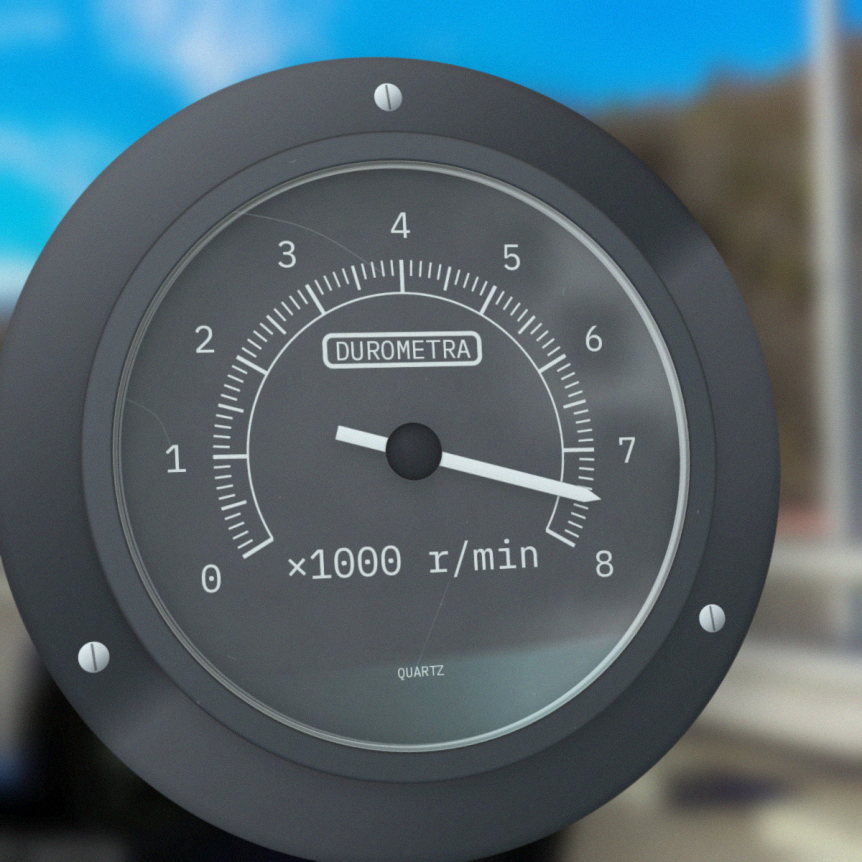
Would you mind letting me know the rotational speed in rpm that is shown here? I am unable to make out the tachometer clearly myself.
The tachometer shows 7500 rpm
